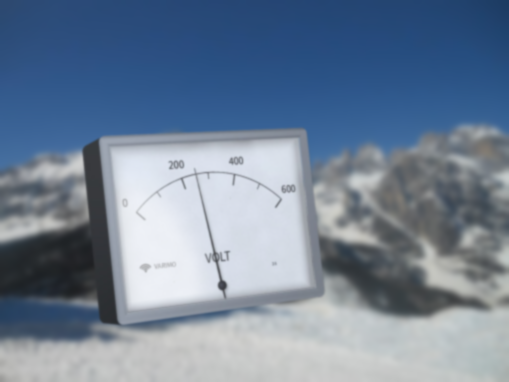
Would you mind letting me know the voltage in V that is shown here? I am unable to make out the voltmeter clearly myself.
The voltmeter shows 250 V
